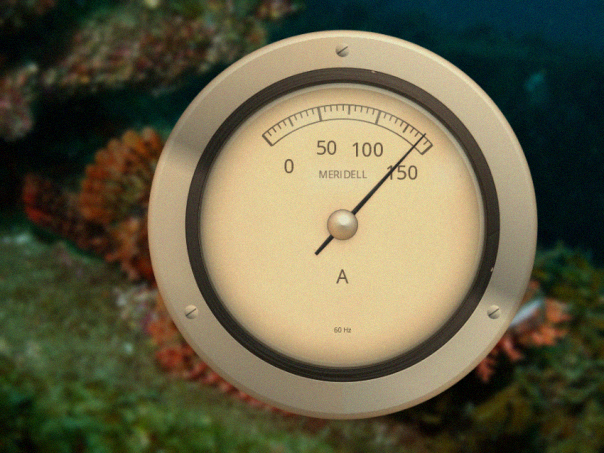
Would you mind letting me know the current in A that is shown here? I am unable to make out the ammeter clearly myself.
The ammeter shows 140 A
